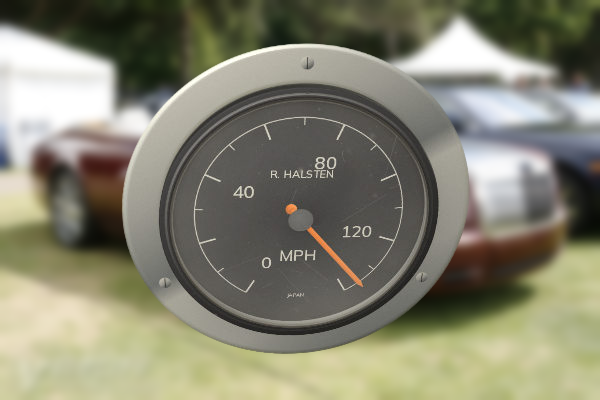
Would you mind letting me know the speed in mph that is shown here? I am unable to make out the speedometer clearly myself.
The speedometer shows 135 mph
